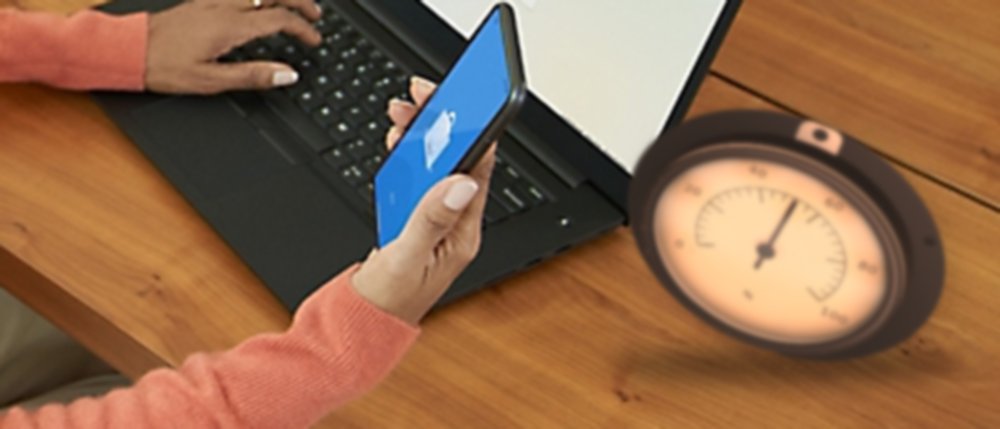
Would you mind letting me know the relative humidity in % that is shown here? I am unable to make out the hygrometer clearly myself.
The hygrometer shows 52 %
